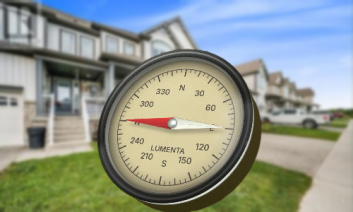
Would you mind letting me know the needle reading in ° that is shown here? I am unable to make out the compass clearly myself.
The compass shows 270 °
